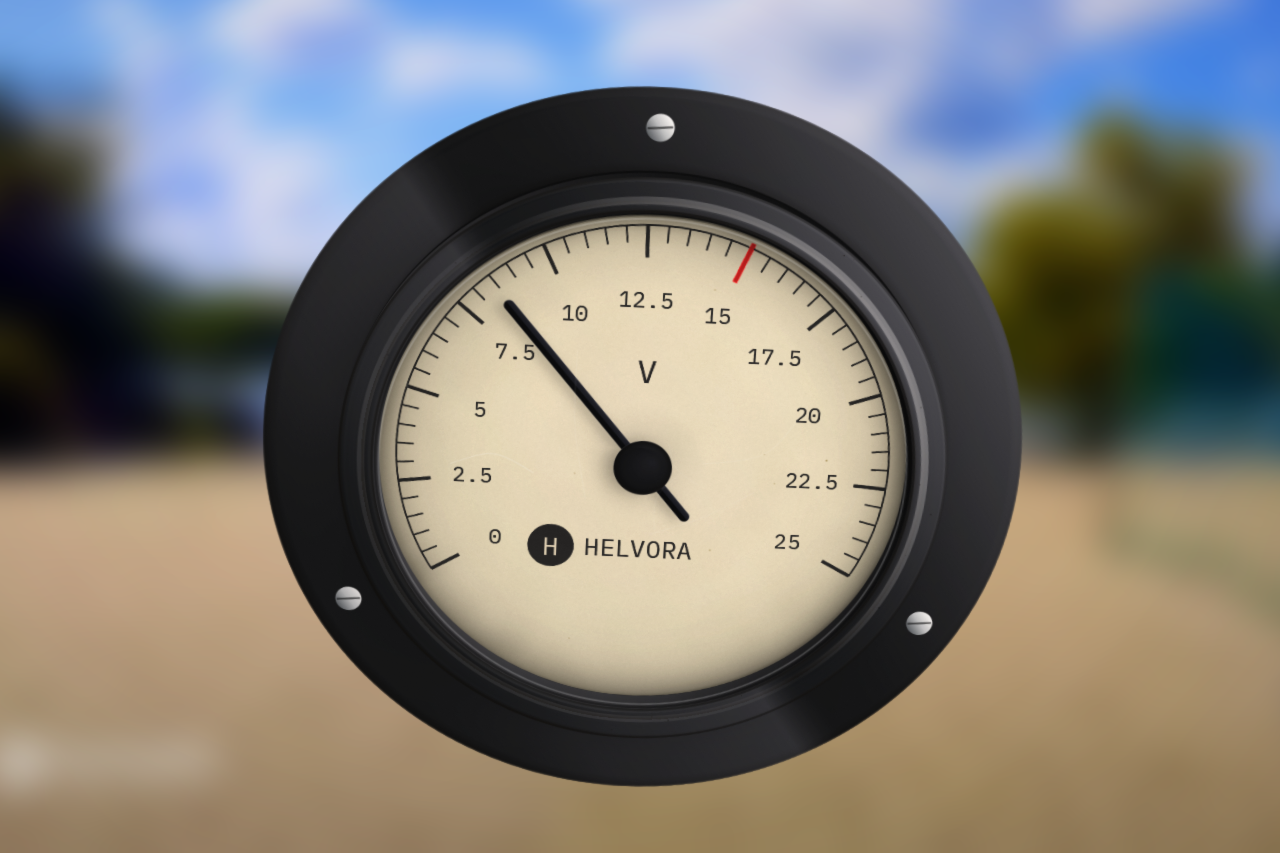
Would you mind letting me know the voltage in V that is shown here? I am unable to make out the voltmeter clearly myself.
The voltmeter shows 8.5 V
